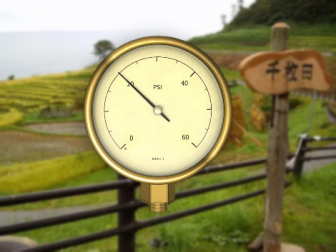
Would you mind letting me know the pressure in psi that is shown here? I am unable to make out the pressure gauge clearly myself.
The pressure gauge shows 20 psi
